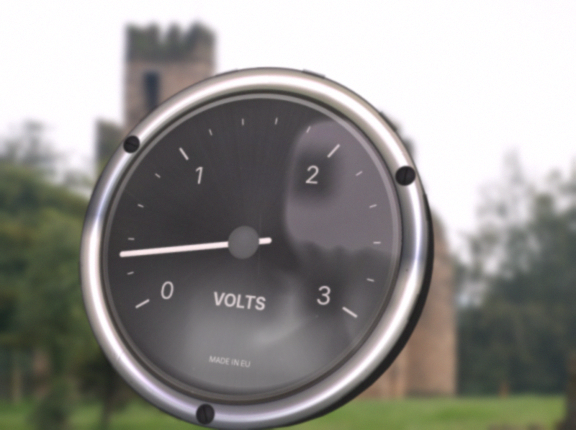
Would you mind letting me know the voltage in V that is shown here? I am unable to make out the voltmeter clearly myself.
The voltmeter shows 0.3 V
